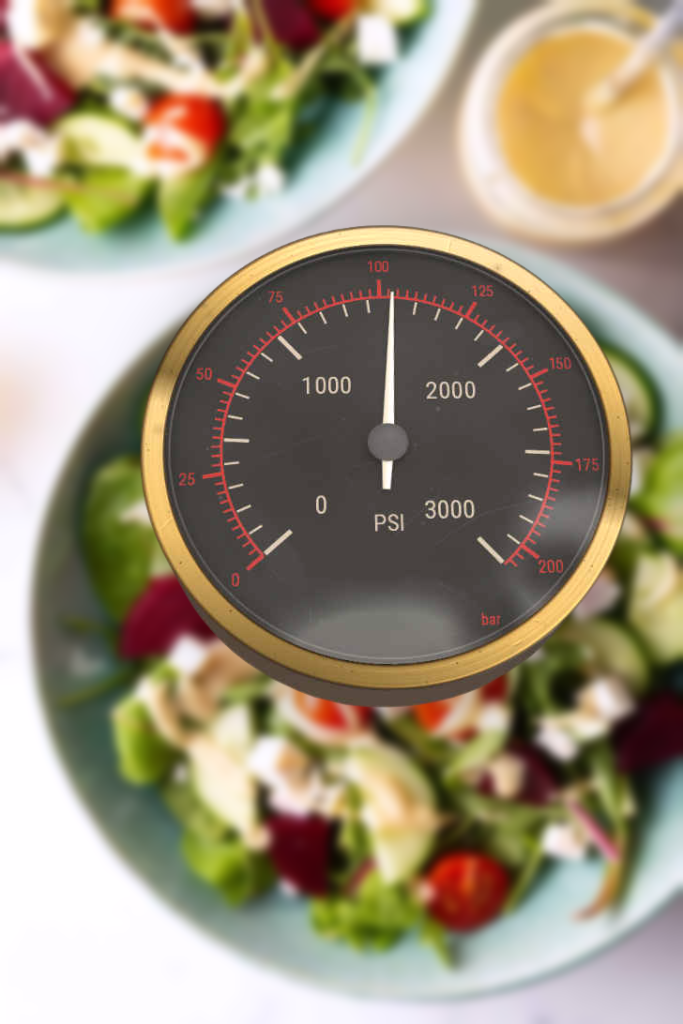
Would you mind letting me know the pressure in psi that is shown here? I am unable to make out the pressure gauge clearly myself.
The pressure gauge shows 1500 psi
